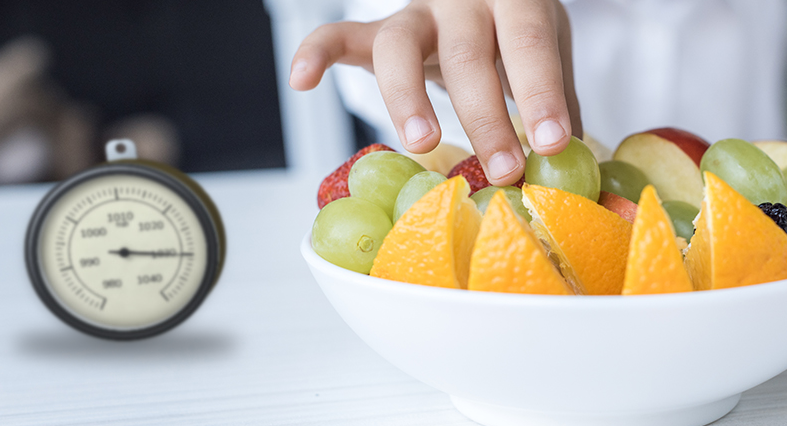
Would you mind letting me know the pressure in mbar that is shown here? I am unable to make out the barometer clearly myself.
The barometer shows 1030 mbar
